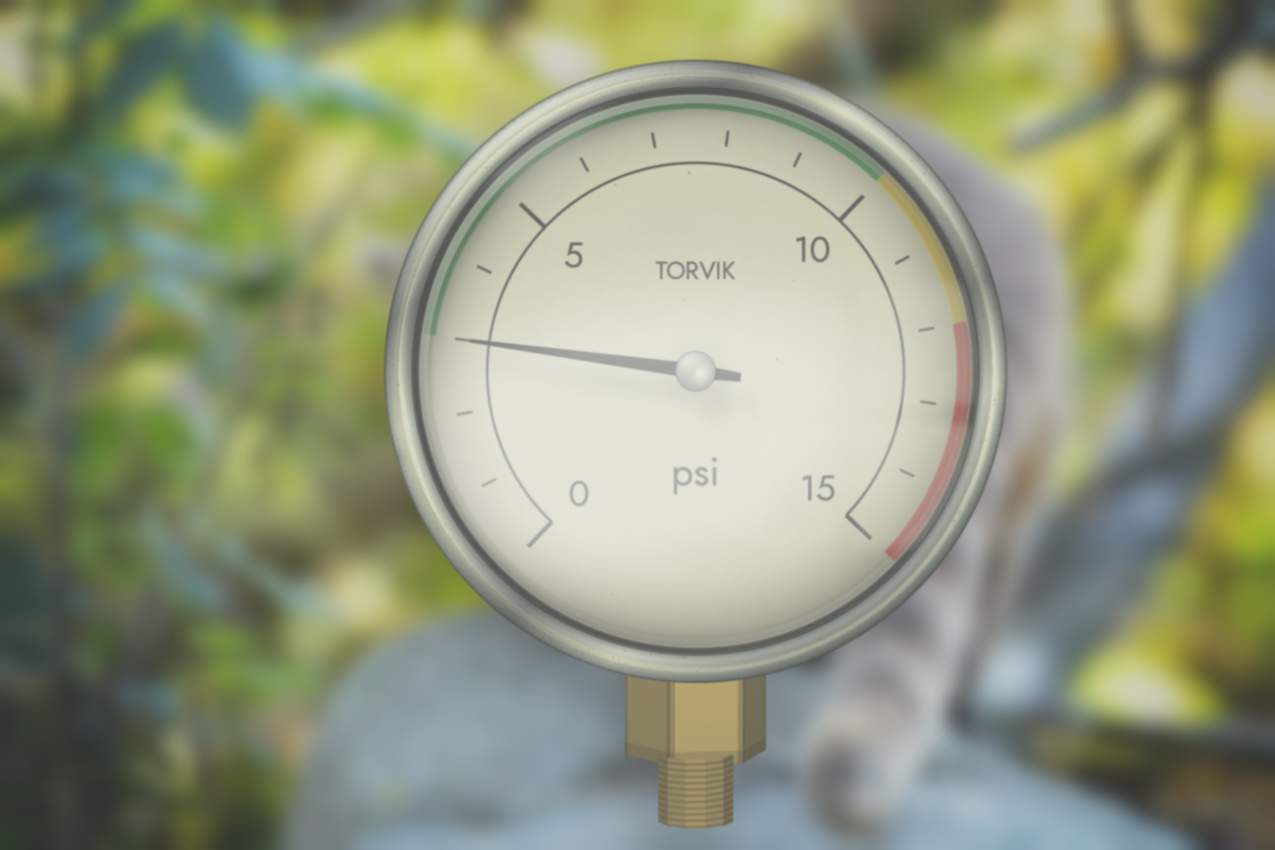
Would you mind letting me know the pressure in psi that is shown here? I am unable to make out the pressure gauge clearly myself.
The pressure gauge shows 3 psi
